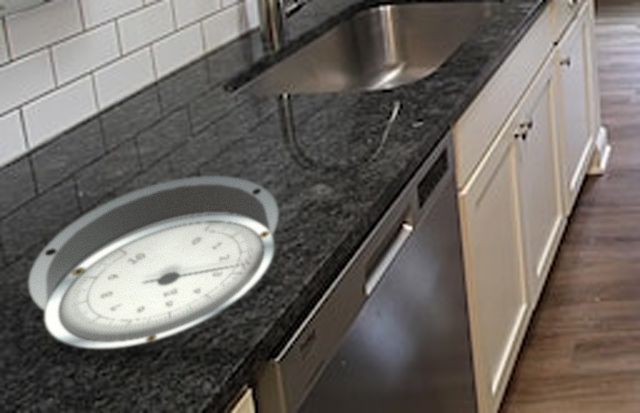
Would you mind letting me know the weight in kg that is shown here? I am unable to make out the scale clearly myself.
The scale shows 2.5 kg
